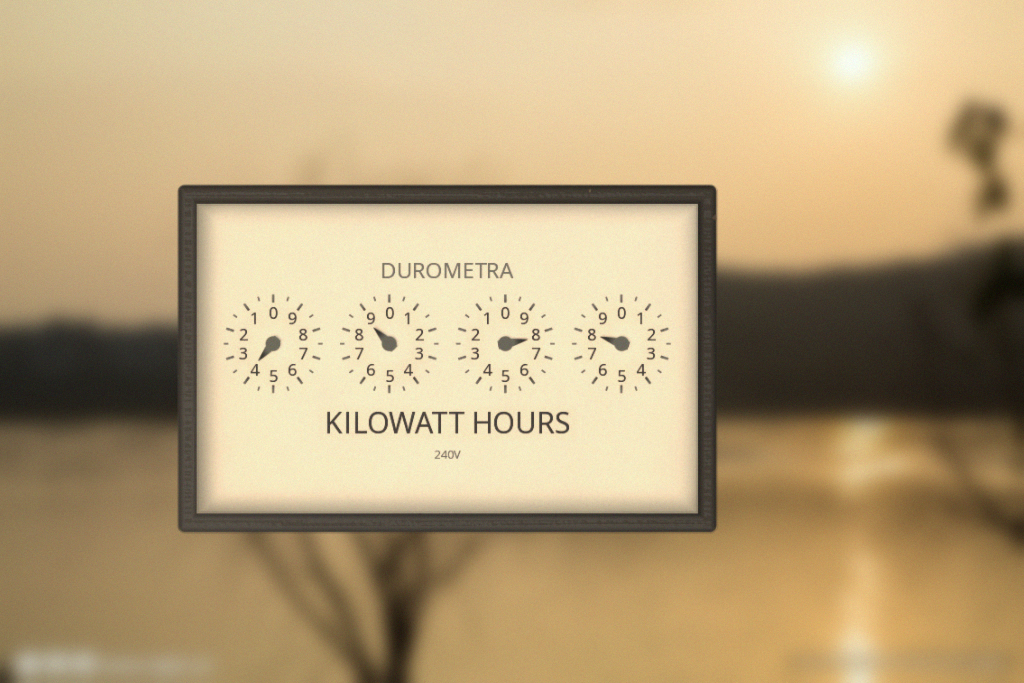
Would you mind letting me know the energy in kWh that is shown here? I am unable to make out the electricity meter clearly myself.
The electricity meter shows 3878 kWh
